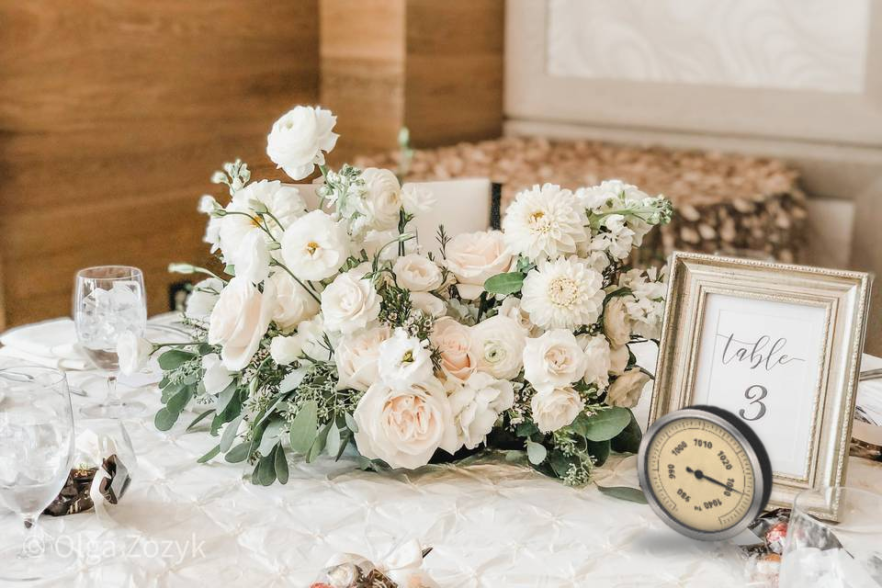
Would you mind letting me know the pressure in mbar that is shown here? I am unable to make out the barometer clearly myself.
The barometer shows 1030 mbar
